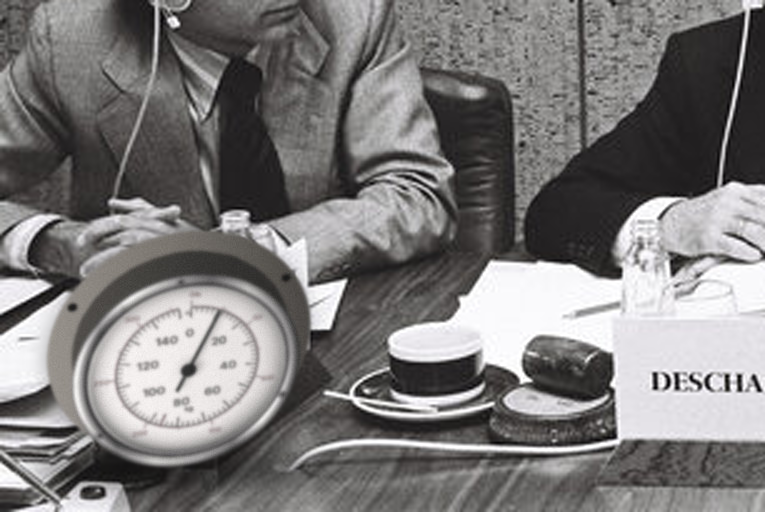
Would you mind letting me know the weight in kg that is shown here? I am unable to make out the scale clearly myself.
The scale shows 10 kg
